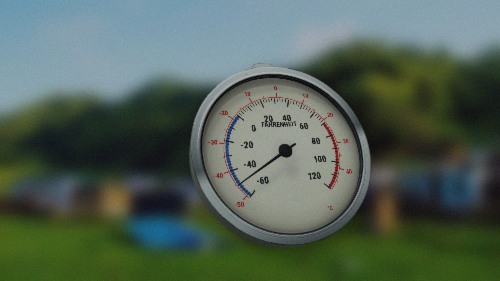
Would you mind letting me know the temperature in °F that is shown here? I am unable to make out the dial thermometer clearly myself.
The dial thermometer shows -50 °F
